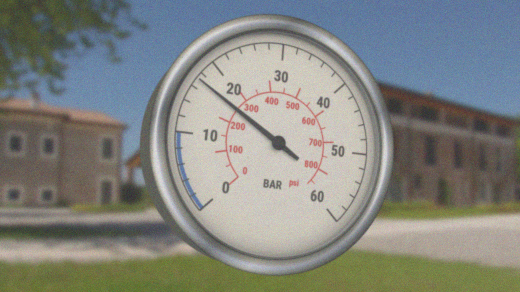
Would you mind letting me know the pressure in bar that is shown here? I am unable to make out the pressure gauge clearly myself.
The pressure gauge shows 17 bar
